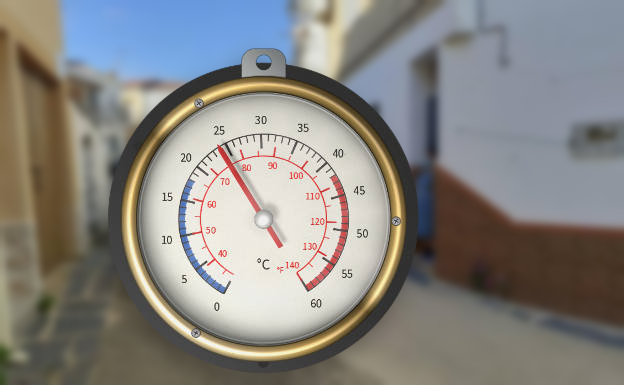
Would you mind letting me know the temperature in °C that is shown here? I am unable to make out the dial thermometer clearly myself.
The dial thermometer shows 24 °C
